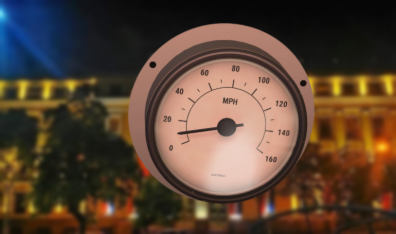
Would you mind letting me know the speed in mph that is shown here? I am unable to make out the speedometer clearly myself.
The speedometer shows 10 mph
